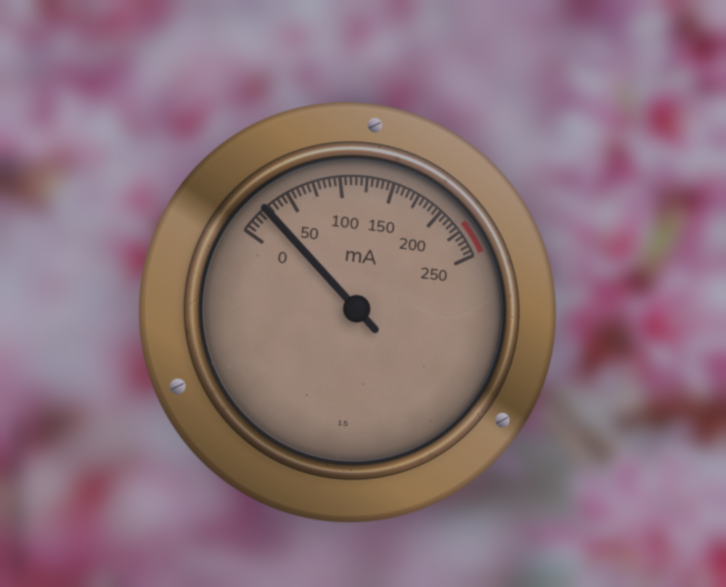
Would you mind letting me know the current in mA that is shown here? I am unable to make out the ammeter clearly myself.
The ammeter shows 25 mA
